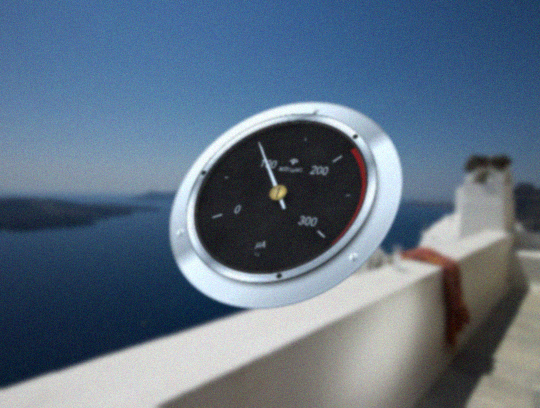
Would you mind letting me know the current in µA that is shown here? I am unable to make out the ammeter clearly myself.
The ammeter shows 100 µA
